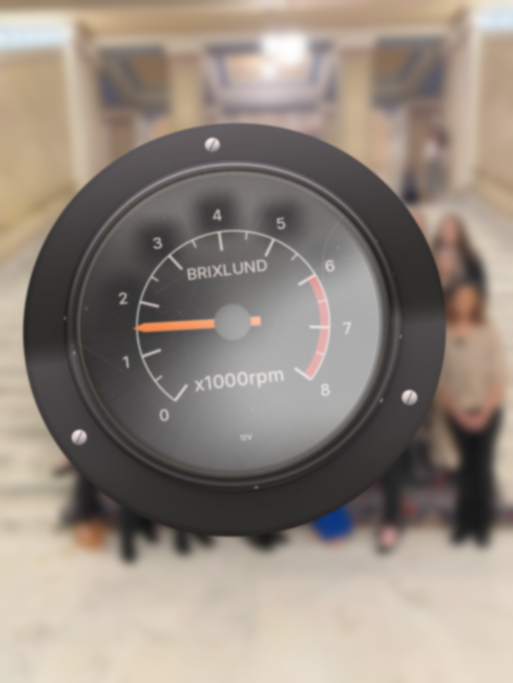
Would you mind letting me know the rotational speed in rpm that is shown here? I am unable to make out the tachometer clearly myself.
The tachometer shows 1500 rpm
